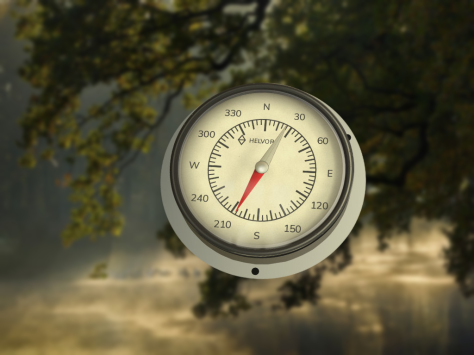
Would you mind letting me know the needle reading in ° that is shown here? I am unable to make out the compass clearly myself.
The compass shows 205 °
